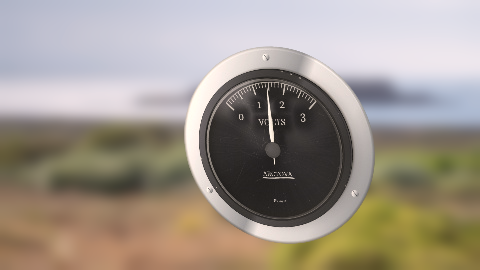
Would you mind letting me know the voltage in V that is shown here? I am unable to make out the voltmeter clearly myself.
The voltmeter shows 1.5 V
